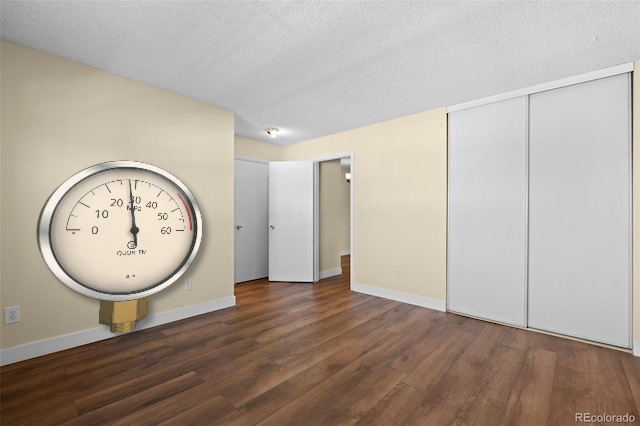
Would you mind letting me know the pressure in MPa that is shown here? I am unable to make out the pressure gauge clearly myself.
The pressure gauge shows 27.5 MPa
